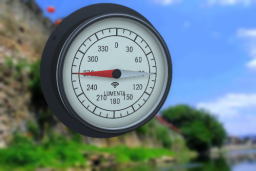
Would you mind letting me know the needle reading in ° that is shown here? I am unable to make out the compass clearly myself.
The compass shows 270 °
